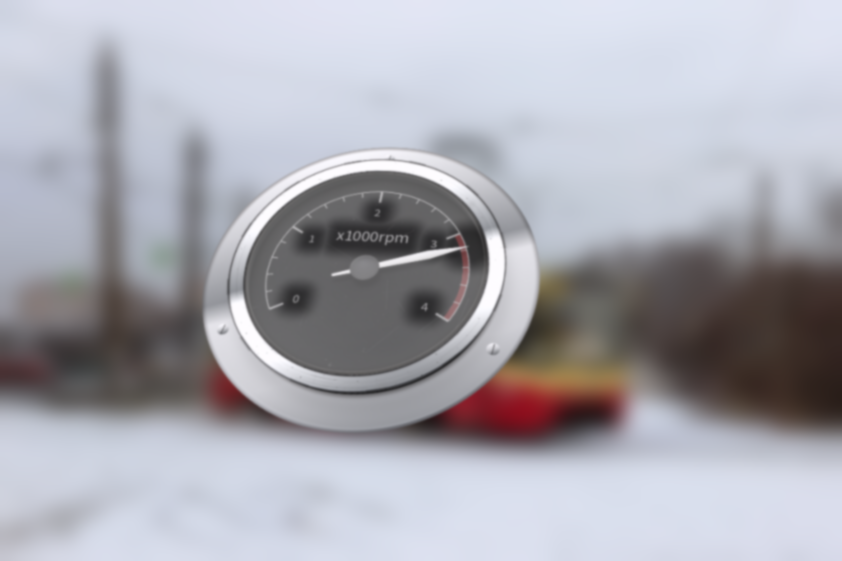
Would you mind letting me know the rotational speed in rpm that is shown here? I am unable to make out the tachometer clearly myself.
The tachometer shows 3200 rpm
